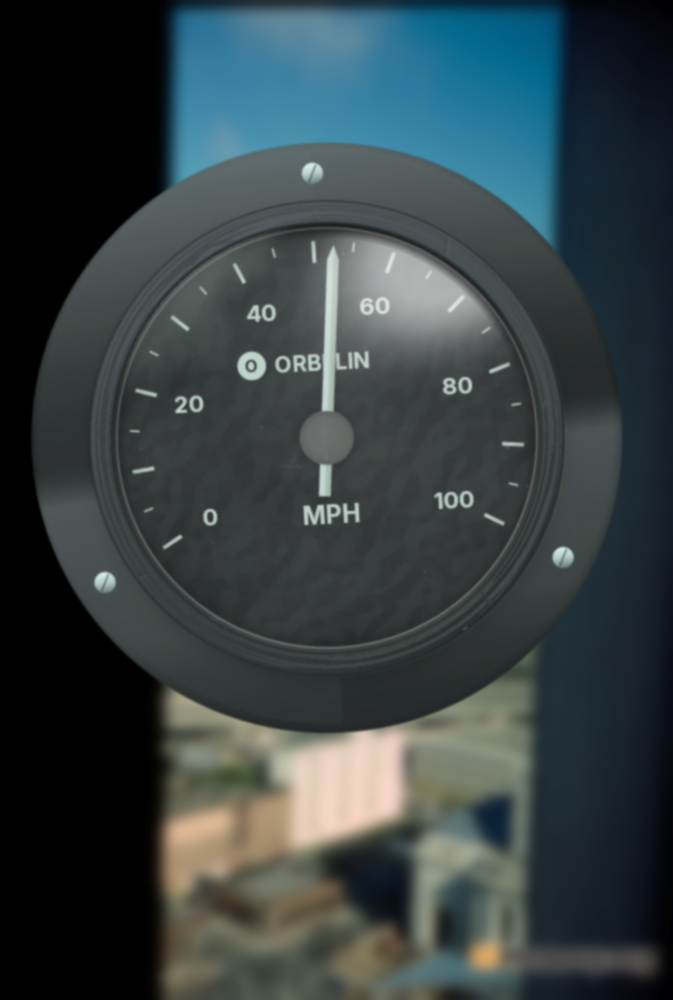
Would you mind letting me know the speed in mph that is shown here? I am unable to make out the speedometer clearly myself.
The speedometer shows 52.5 mph
